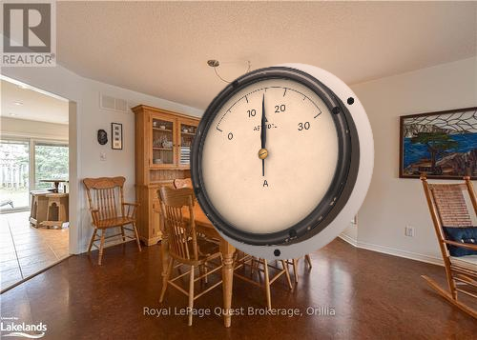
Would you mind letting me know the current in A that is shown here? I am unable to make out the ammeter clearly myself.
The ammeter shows 15 A
